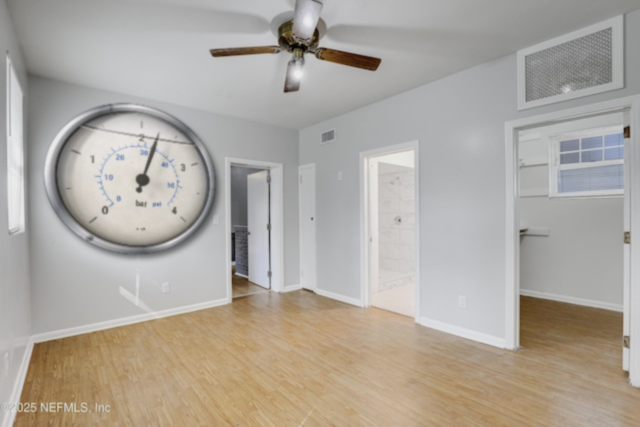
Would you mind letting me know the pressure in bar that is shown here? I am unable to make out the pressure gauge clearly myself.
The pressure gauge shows 2.25 bar
